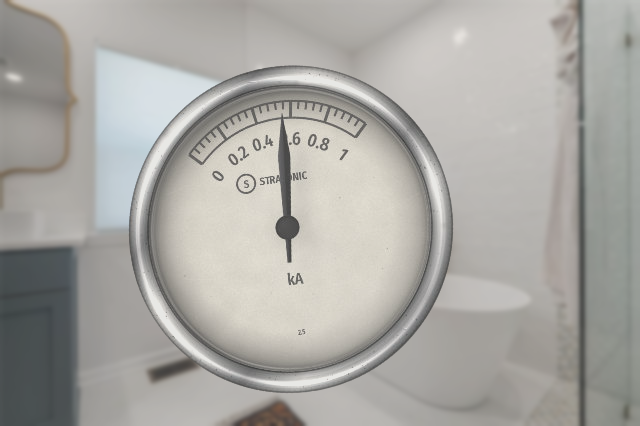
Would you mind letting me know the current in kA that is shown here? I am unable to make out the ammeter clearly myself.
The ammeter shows 0.56 kA
